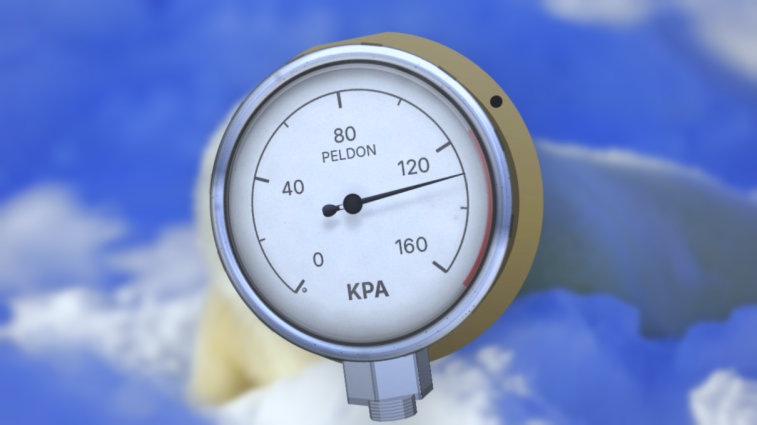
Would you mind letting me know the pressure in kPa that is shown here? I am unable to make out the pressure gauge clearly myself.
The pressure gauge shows 130 kPa
